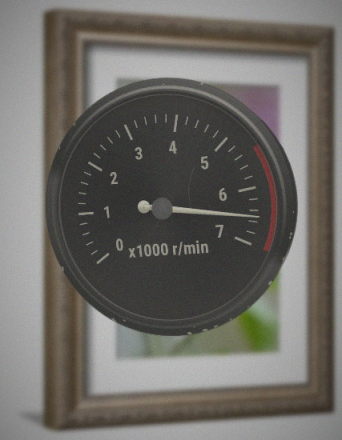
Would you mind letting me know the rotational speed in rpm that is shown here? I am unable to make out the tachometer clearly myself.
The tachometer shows 6500 rpm
